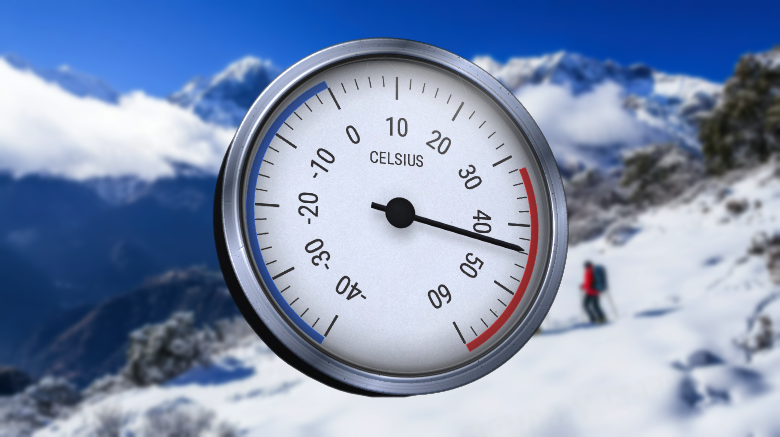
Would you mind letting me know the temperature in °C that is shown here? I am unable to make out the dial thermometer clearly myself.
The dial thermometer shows 44 °C
